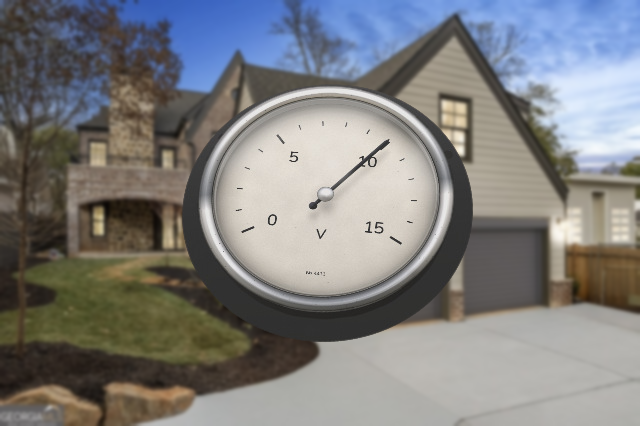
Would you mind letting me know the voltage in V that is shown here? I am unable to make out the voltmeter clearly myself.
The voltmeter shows 10 V
